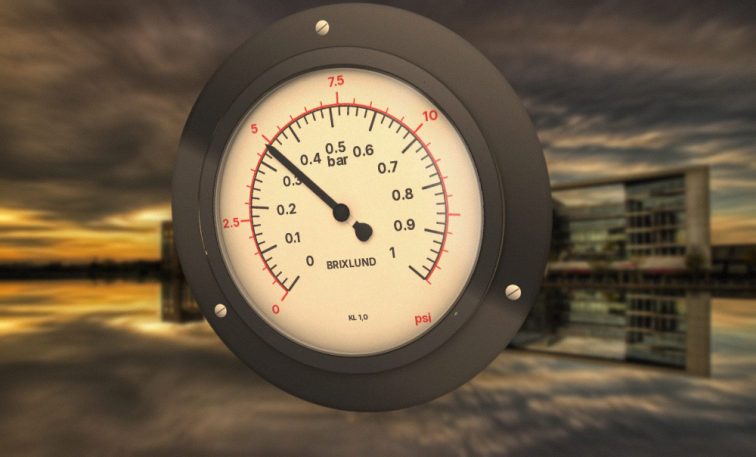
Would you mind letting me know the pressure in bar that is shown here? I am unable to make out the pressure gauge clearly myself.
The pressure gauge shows 0.34 bar
